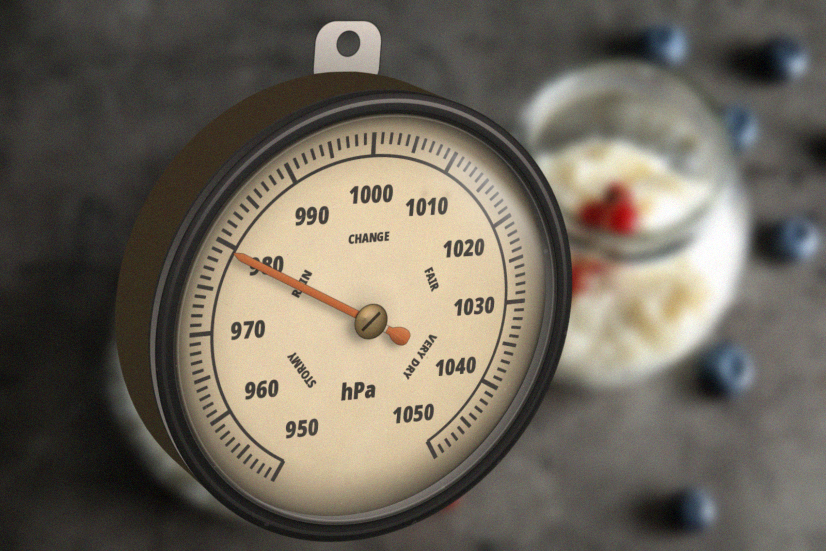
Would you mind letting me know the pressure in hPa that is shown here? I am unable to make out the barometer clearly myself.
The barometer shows 979.5 hPa
